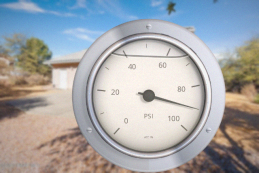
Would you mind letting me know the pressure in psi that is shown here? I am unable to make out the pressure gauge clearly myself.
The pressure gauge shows 90 psi
